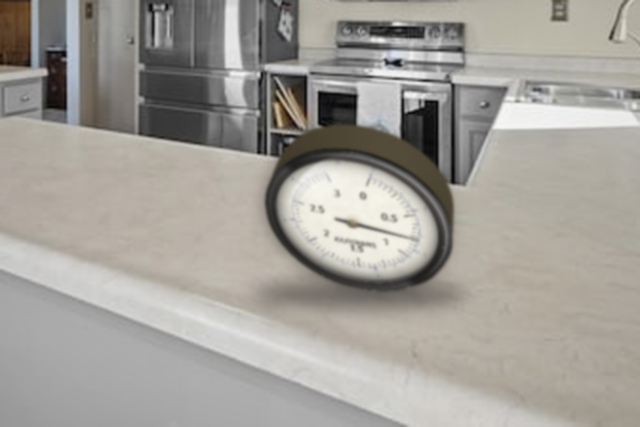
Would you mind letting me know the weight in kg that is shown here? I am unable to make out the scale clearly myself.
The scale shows 0.75 kg
